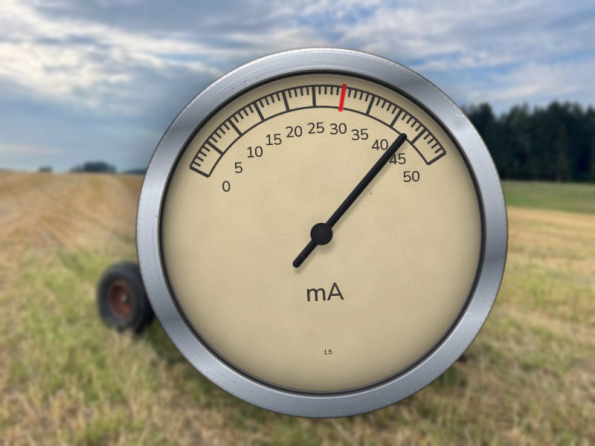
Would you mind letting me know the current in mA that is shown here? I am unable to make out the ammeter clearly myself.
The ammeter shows 43 mA
